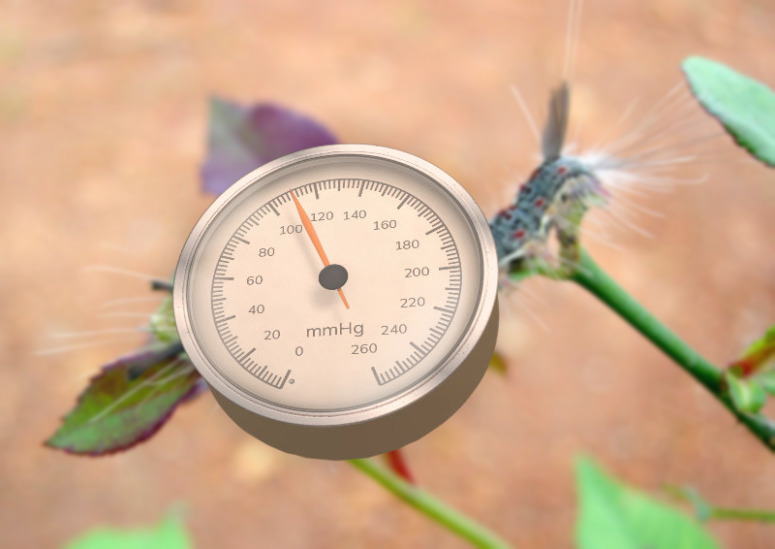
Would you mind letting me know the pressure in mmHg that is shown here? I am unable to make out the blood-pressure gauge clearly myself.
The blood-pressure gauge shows 110 mmHg
